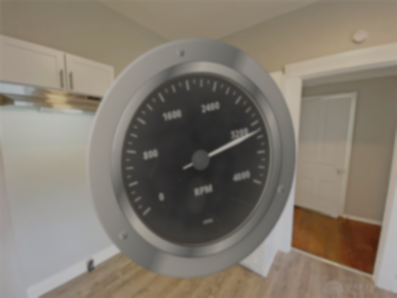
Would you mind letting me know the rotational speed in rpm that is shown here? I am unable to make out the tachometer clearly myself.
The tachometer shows 3300 rpm
